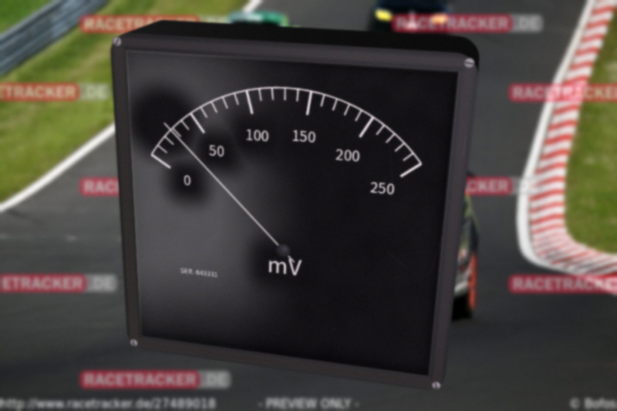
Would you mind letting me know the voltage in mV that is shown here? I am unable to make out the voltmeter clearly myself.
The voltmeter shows 30 mV
